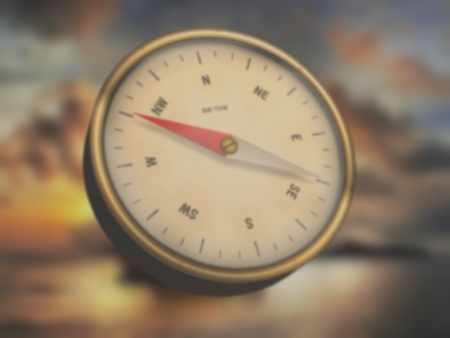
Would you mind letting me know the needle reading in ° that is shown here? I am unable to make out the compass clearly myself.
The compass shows 300 °
